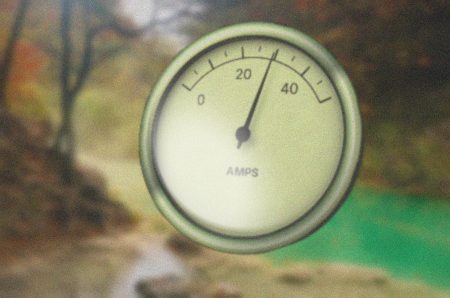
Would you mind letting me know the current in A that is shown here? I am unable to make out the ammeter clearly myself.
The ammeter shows 30 A
